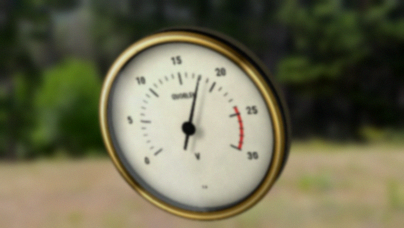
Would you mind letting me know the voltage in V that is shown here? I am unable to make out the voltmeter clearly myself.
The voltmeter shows 18 V
